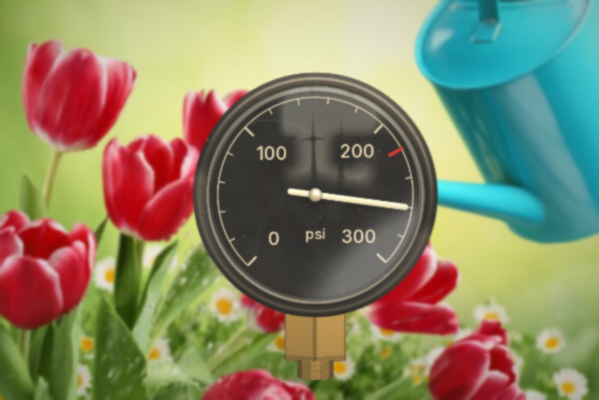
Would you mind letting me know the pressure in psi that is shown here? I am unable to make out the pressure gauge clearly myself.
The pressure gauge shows 260 psi
